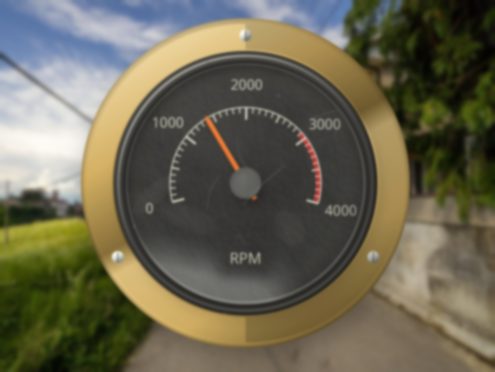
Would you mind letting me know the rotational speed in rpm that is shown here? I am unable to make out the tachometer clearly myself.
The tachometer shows 1400 rpm
